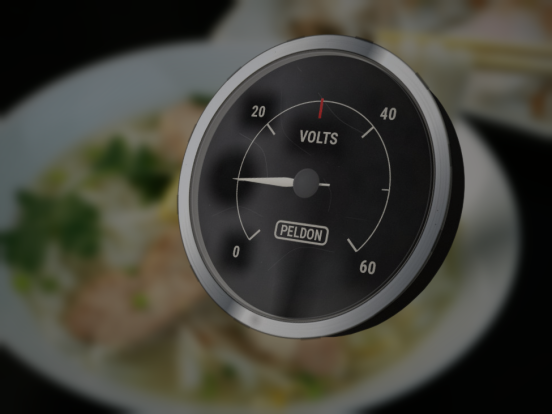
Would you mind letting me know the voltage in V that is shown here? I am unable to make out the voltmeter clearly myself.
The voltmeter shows 10 V
